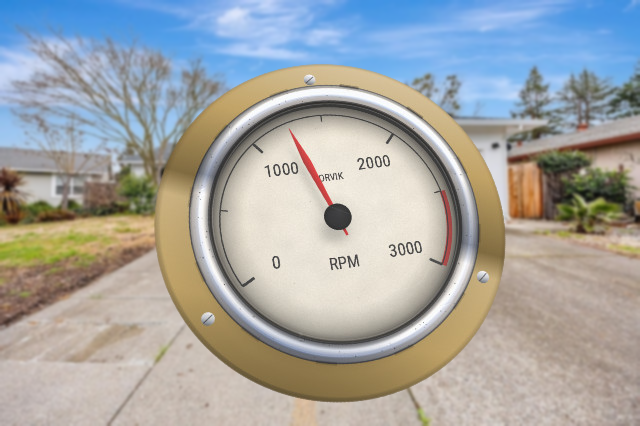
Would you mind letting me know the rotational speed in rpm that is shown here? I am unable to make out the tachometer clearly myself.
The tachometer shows 1250 rpm
